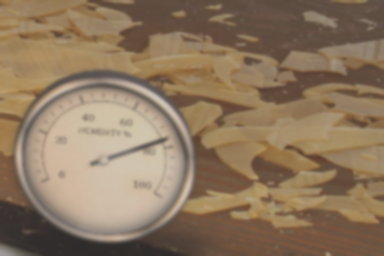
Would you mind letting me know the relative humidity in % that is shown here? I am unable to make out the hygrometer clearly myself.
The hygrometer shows 76 %
